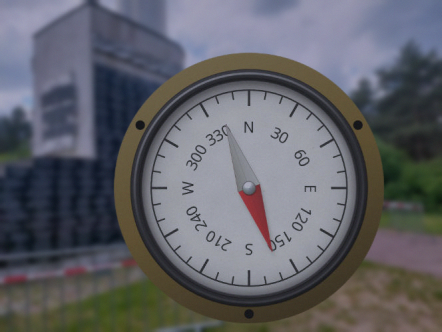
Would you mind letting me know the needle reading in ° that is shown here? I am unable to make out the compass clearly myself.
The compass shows 160 °
